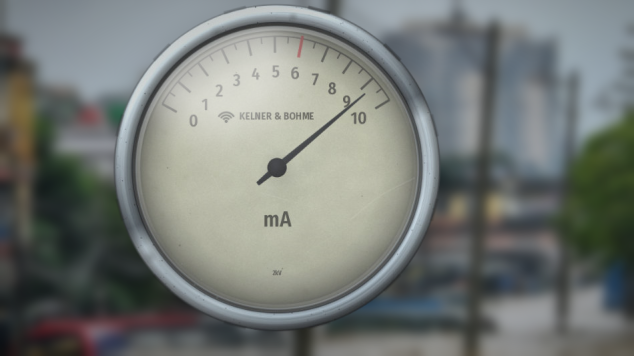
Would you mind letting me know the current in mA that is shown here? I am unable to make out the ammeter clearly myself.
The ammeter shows 9.25 mA
